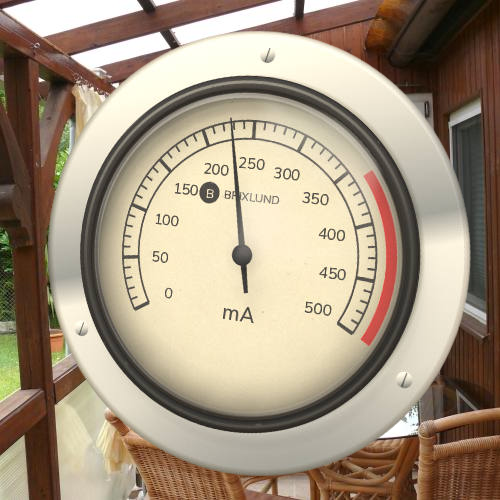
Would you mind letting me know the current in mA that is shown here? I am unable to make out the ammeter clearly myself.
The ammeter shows 230 mA
